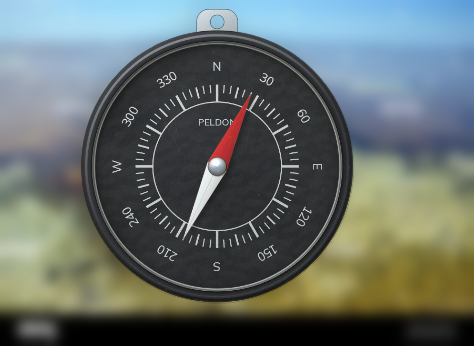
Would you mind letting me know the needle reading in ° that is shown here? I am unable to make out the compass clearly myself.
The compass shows 25 °
